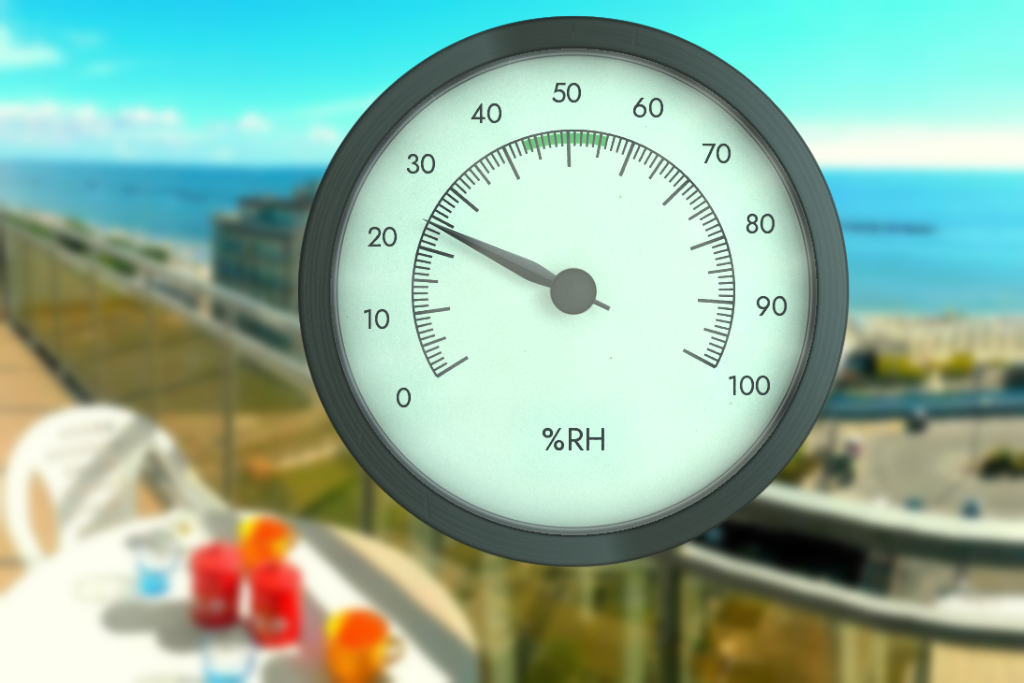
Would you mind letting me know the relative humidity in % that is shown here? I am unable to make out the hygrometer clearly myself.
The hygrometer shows 24 %
